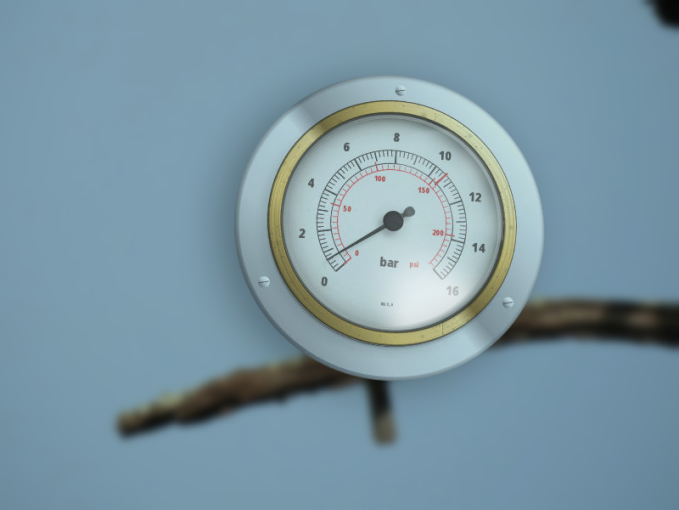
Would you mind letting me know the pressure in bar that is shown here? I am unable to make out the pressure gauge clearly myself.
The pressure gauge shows 0.6 bar
